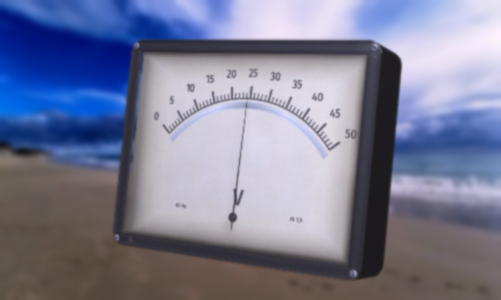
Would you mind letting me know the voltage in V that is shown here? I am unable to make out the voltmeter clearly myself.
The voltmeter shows 25 V
